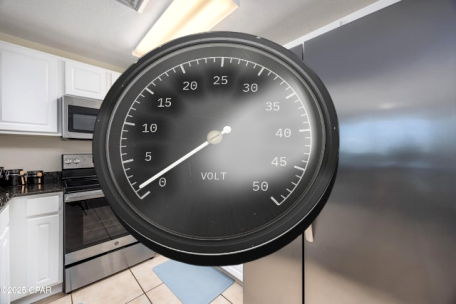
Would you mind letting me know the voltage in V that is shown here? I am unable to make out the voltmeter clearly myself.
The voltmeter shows 1 V
